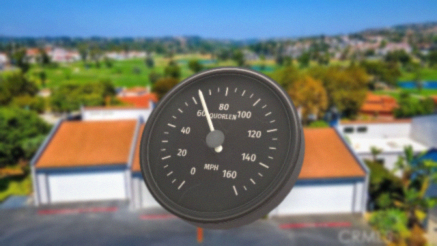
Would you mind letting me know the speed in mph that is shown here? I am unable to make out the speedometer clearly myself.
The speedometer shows 65 mph
